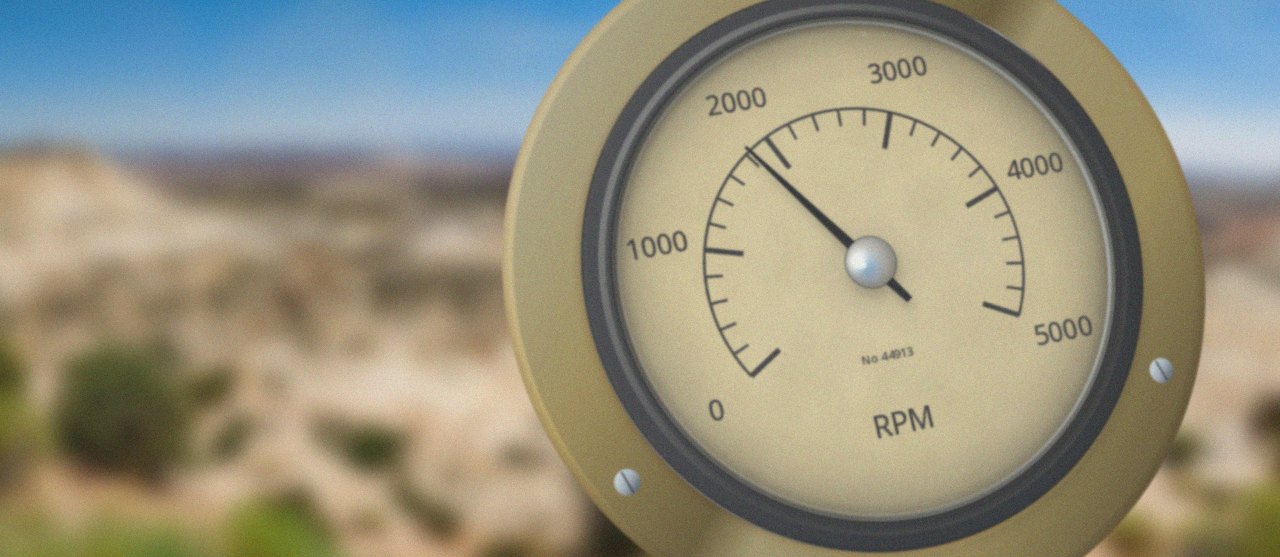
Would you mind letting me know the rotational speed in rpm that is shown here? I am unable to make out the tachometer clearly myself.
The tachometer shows 1800 rpm
